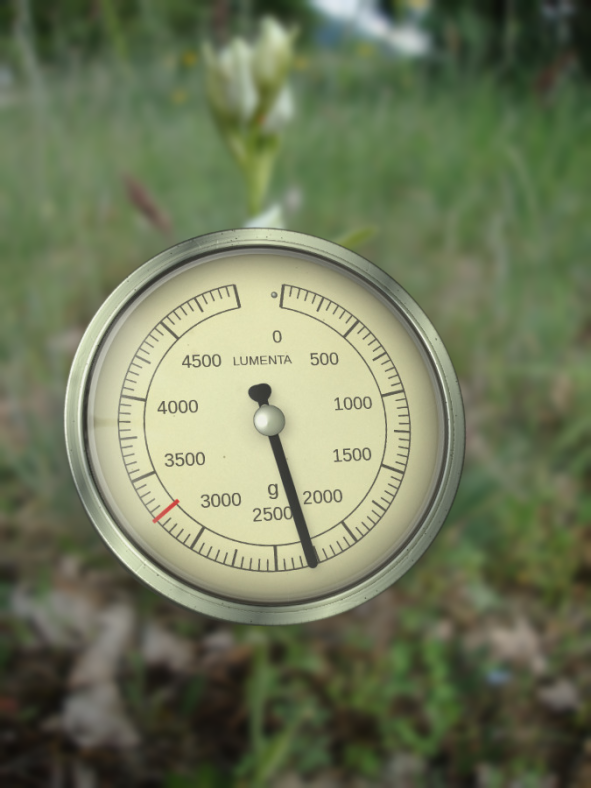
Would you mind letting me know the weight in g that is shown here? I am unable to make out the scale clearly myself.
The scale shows 2300 g
